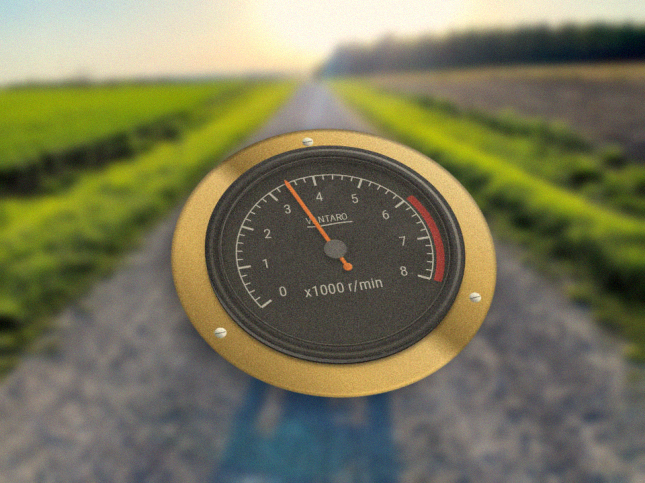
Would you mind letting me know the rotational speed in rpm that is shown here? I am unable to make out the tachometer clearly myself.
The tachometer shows 3400 rpm
